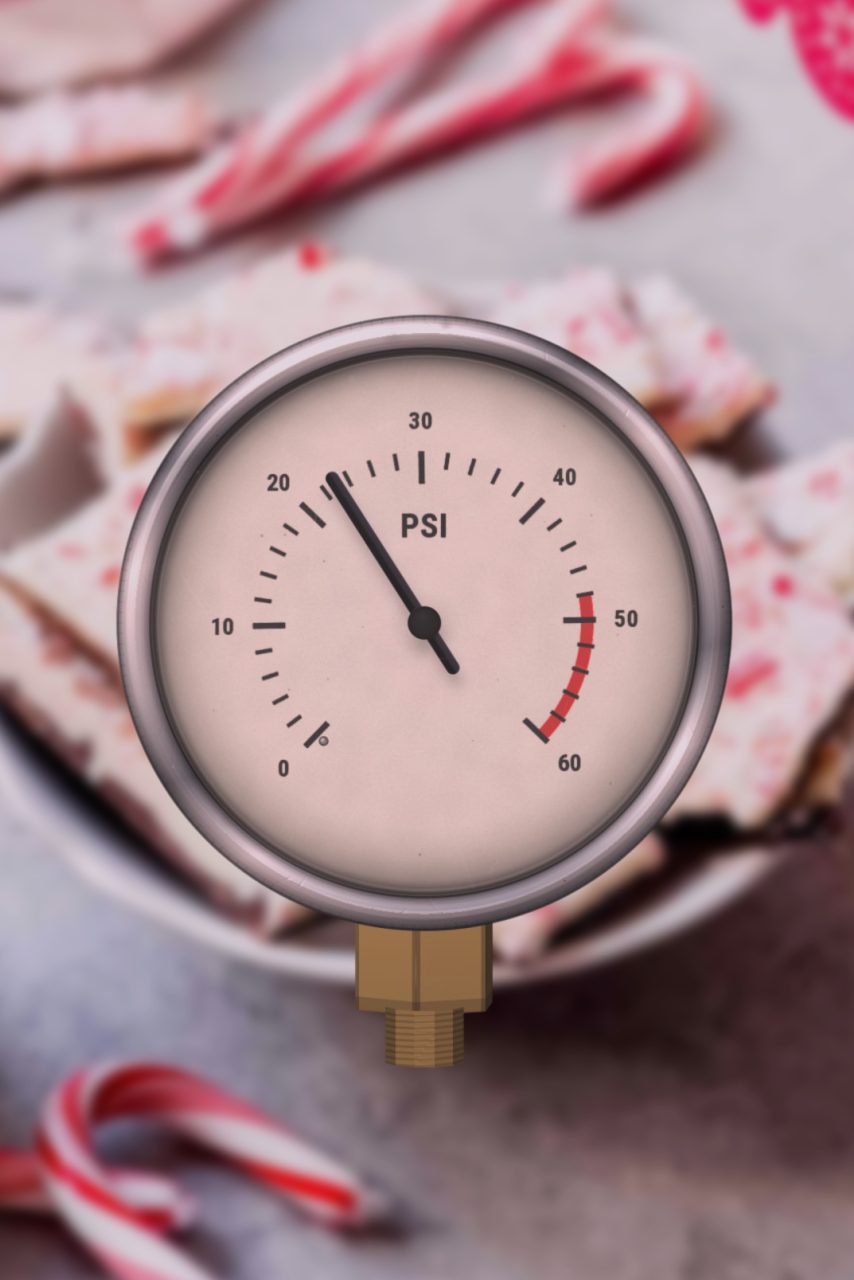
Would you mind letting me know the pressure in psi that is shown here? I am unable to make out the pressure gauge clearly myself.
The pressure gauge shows 23 psi
